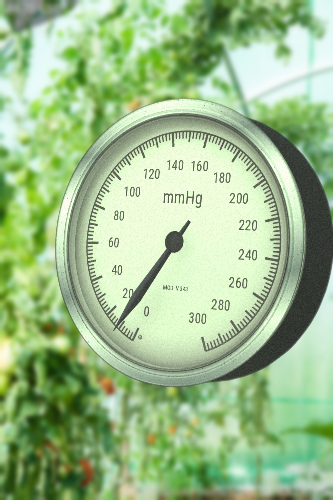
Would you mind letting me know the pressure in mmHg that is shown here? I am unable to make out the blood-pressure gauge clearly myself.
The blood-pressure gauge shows 10 mmHg
